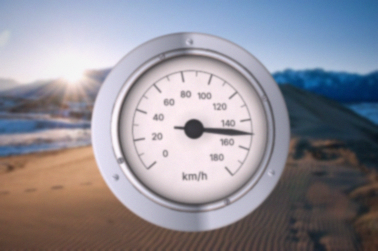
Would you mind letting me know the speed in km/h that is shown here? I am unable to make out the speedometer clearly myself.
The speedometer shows 150 km/h
